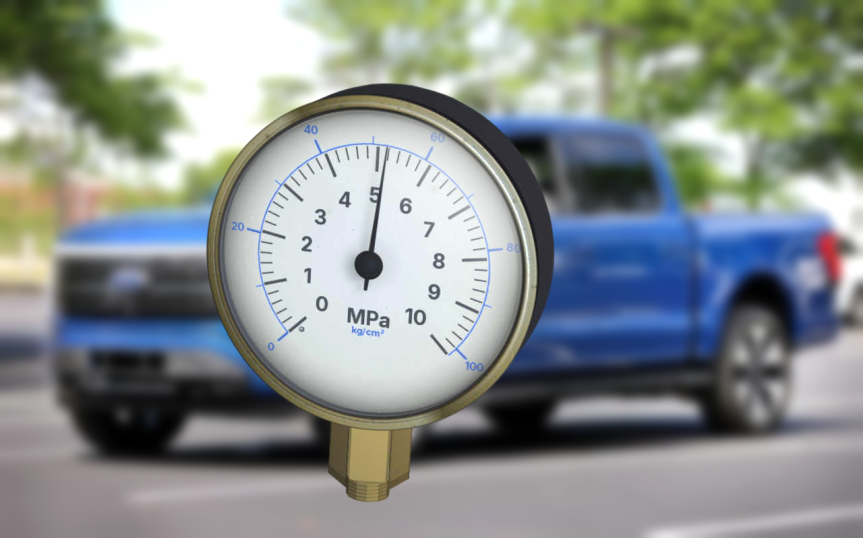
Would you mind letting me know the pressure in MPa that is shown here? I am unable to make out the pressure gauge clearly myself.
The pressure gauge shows 5.2 MPa
